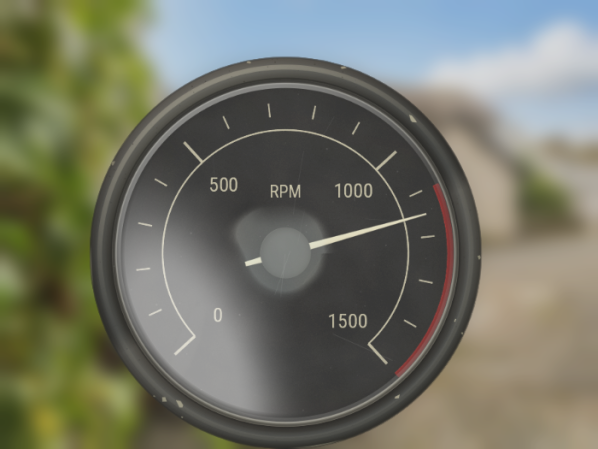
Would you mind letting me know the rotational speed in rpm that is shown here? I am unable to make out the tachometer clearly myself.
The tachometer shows 1150 rpm
